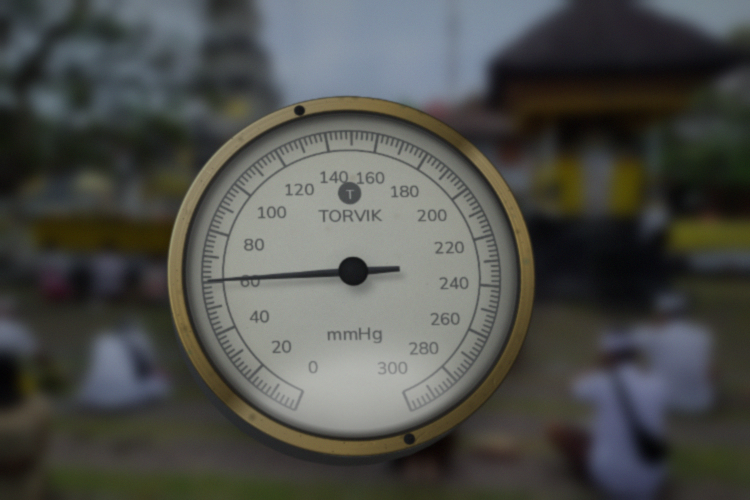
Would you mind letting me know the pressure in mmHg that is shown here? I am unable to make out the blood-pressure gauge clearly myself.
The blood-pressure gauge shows 60 mmHg
